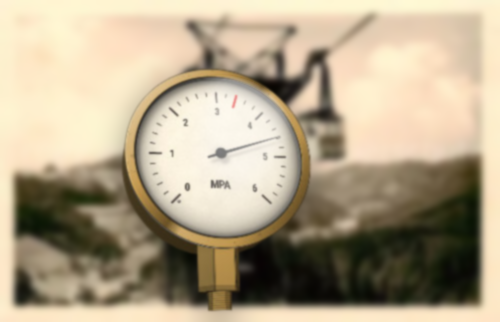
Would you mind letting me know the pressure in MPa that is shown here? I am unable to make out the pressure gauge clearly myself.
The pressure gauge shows 4.6 MPa
